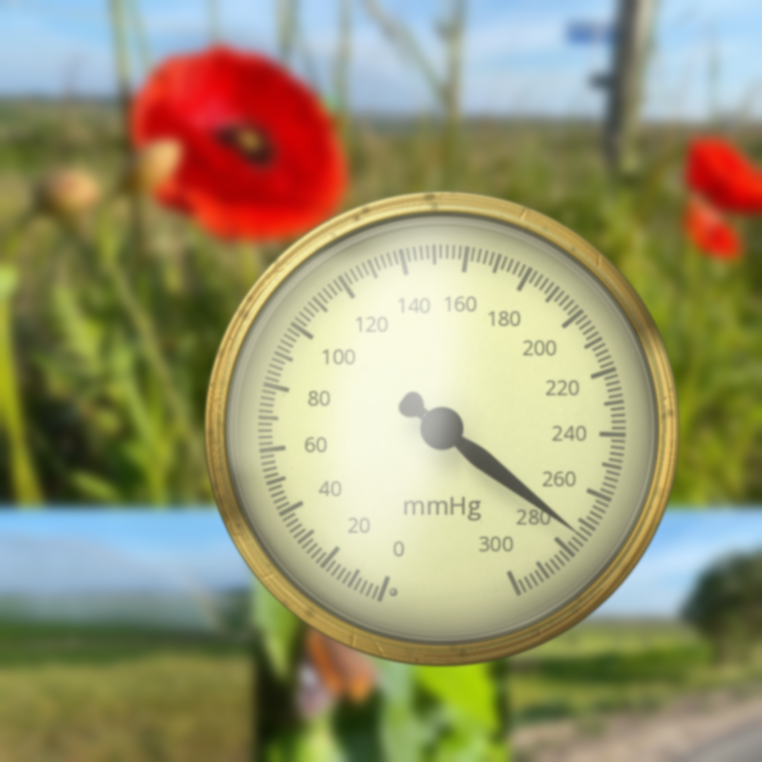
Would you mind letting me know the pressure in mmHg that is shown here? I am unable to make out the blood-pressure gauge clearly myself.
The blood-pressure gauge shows 274 mmHg
